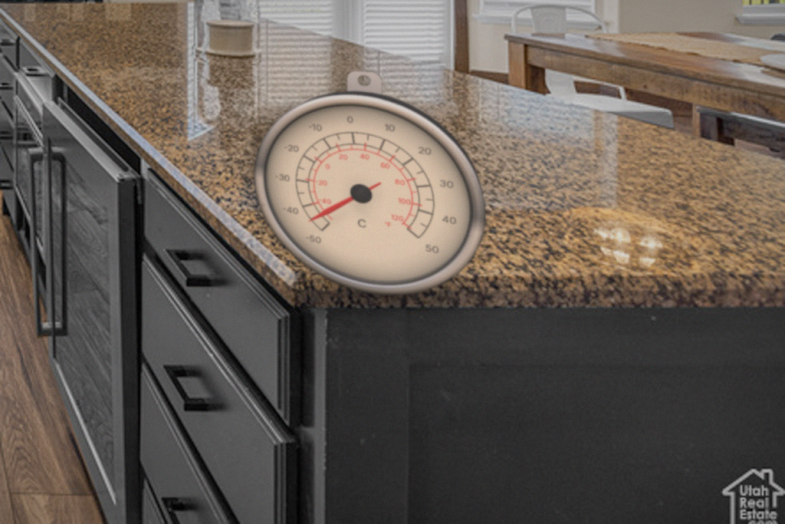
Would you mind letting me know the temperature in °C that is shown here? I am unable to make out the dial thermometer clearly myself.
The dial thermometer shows -45 °C
